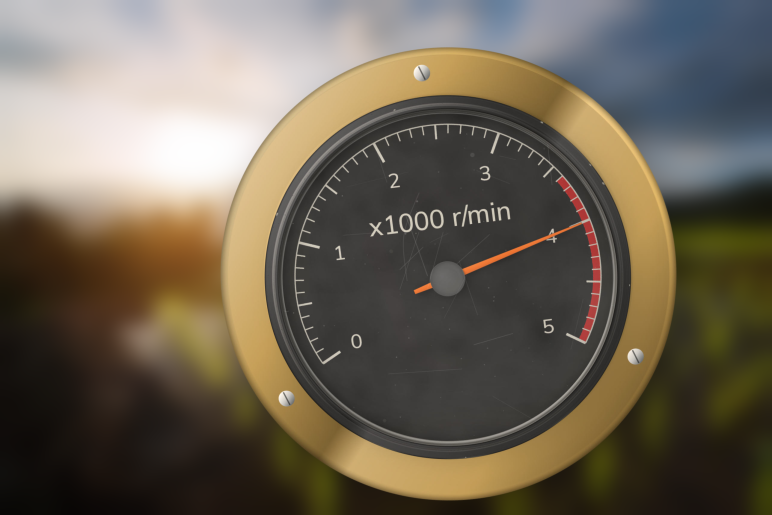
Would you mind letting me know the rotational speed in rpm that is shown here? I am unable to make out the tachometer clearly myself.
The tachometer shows 4000 rpm
